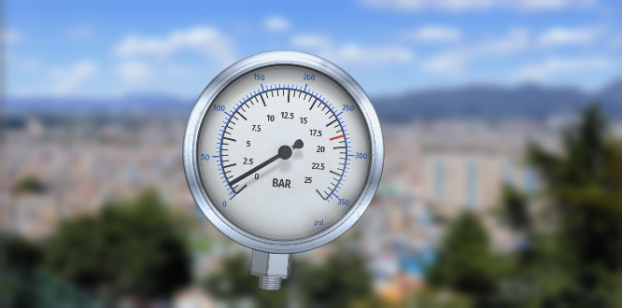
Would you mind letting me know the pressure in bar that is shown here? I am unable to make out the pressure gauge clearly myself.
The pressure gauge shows 1 bar
